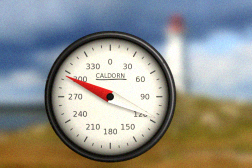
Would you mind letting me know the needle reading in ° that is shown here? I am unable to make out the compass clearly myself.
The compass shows 295 °
